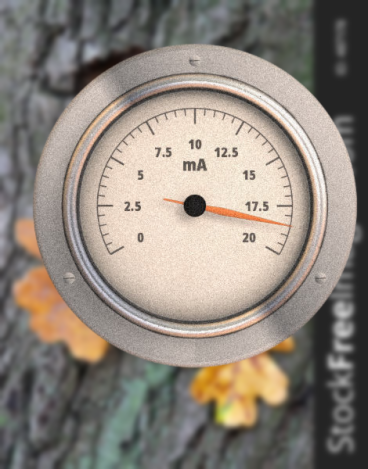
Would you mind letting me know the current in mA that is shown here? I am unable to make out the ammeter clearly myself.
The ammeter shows 18.5 mA
